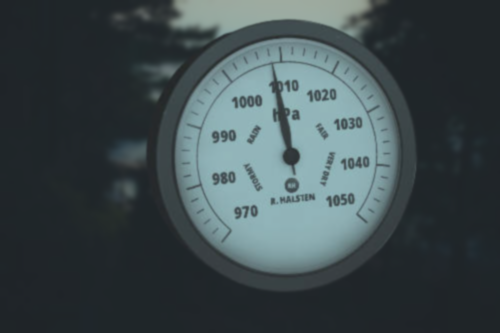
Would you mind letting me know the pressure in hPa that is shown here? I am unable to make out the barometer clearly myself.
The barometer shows 1008 hPa
